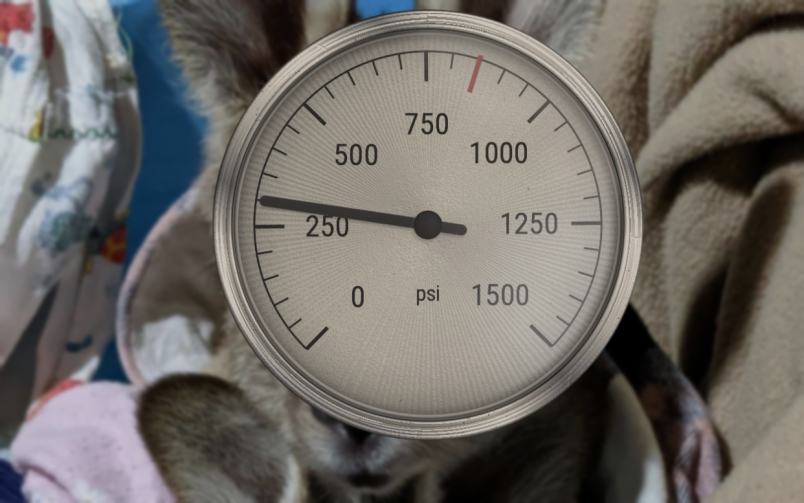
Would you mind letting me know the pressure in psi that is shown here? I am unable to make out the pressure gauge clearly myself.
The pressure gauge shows 300 psi
